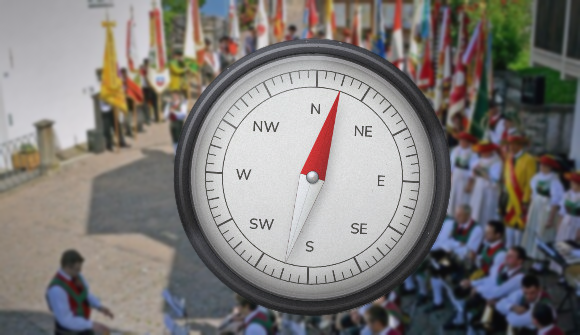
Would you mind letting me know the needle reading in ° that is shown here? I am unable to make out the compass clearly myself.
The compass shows 15 °
